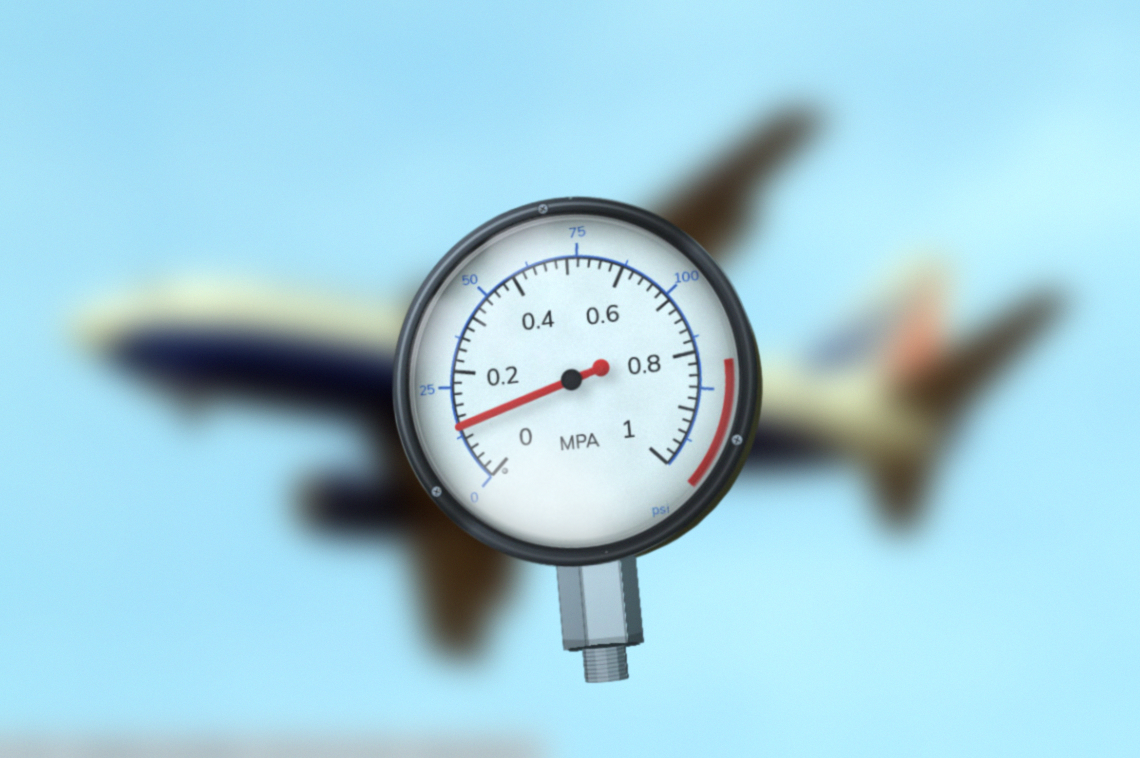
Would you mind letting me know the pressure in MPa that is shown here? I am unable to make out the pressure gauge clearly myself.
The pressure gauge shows 0.1 MPa
